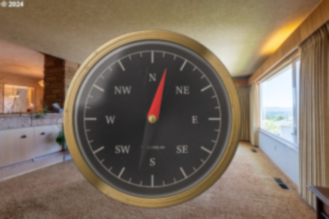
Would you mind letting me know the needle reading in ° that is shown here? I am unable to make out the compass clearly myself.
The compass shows 15 °
